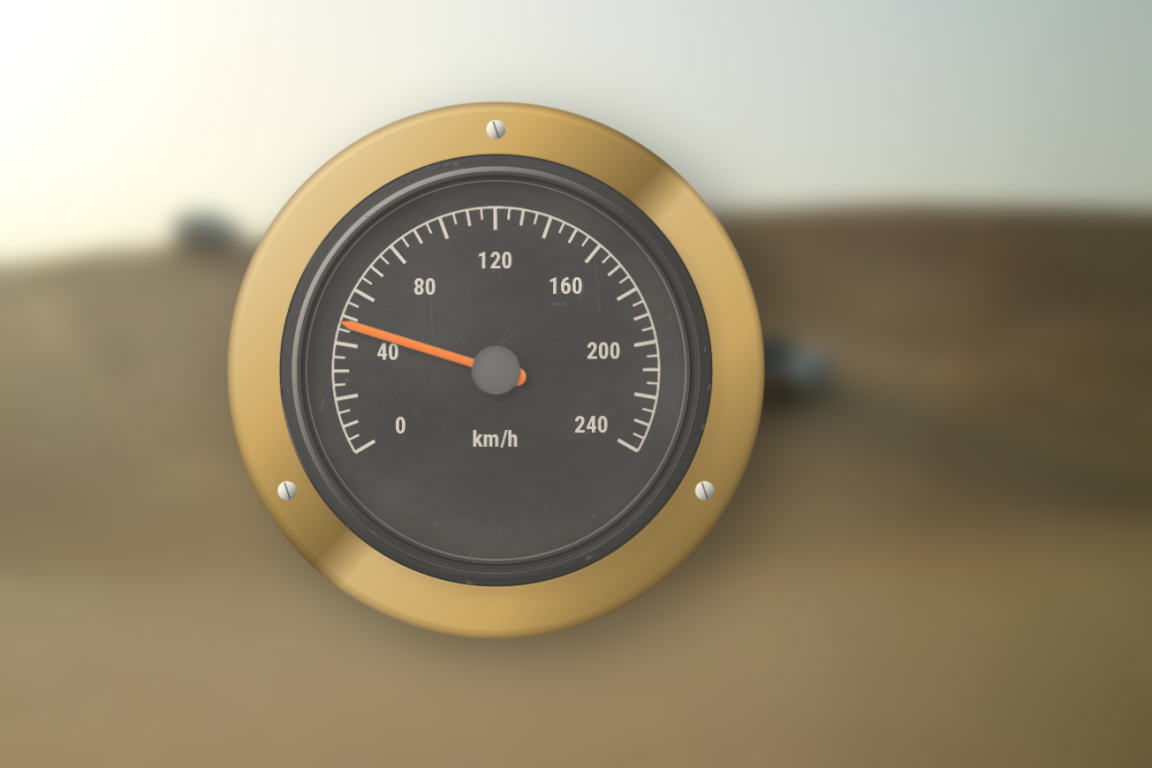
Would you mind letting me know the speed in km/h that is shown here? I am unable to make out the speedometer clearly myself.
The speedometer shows 47.5 km/h
